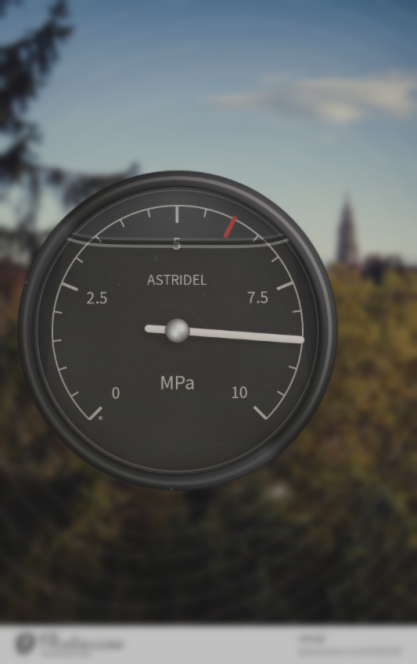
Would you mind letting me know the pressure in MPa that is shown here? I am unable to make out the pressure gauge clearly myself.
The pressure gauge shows 8.5 MPa
